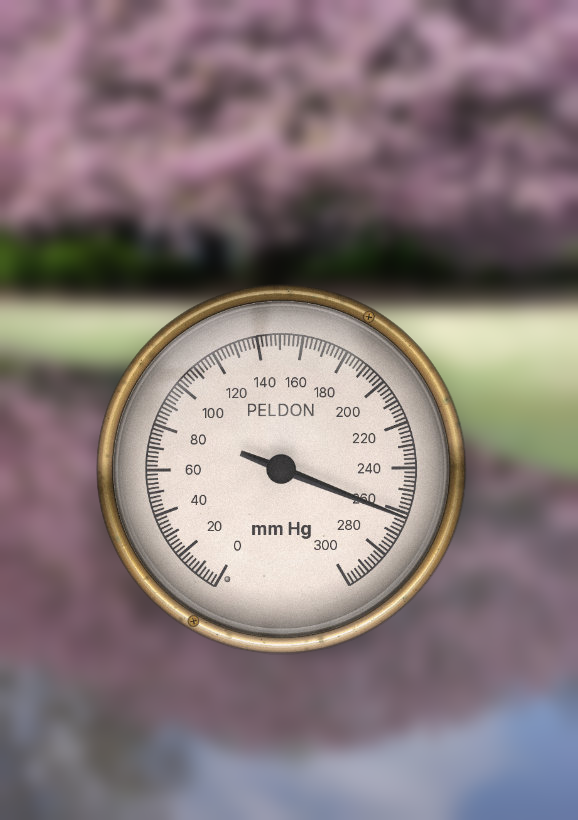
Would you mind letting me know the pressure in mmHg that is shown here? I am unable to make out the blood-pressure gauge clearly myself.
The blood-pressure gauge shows 262 mmHg
